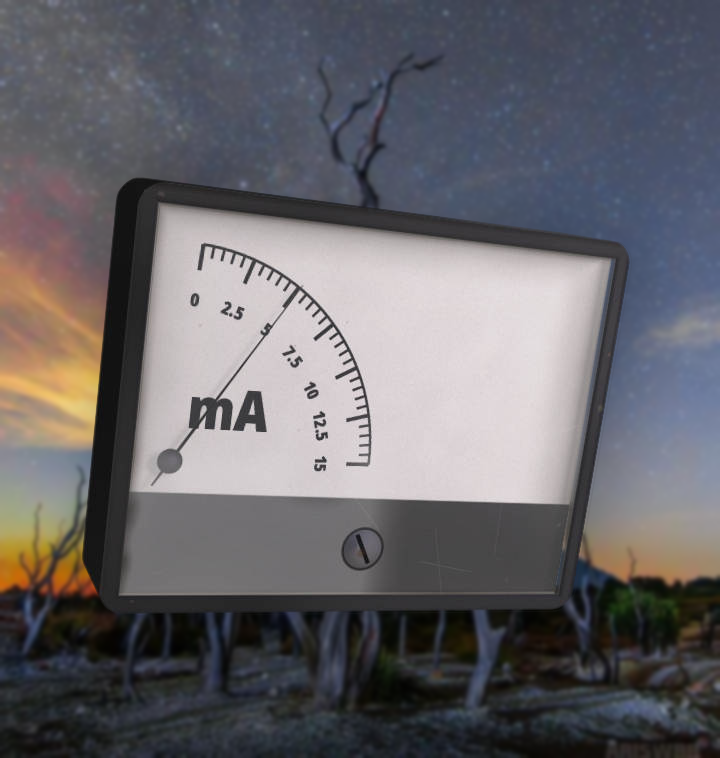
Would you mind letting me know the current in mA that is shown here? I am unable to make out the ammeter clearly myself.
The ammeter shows 5 mA
